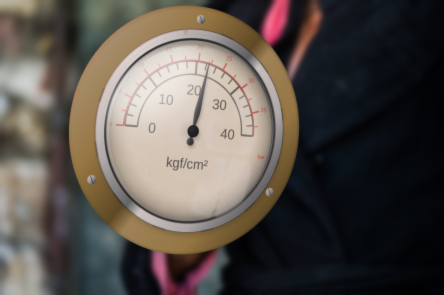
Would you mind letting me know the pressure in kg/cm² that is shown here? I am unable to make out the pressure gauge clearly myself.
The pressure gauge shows 22 kg/cm²
